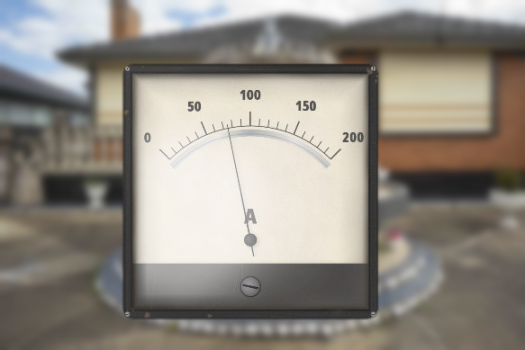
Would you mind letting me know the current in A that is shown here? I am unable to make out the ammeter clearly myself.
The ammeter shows 75 A
